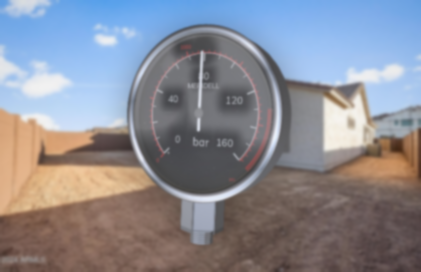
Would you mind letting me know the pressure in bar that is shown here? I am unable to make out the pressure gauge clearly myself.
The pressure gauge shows 80 bar
